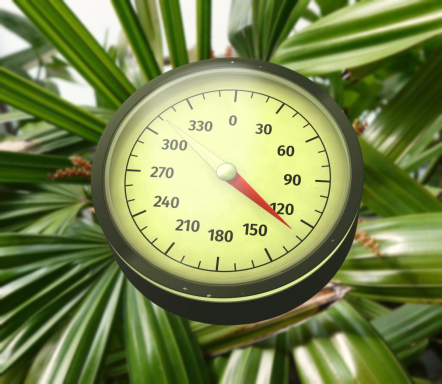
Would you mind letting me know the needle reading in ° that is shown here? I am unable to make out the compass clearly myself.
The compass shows 130 °
